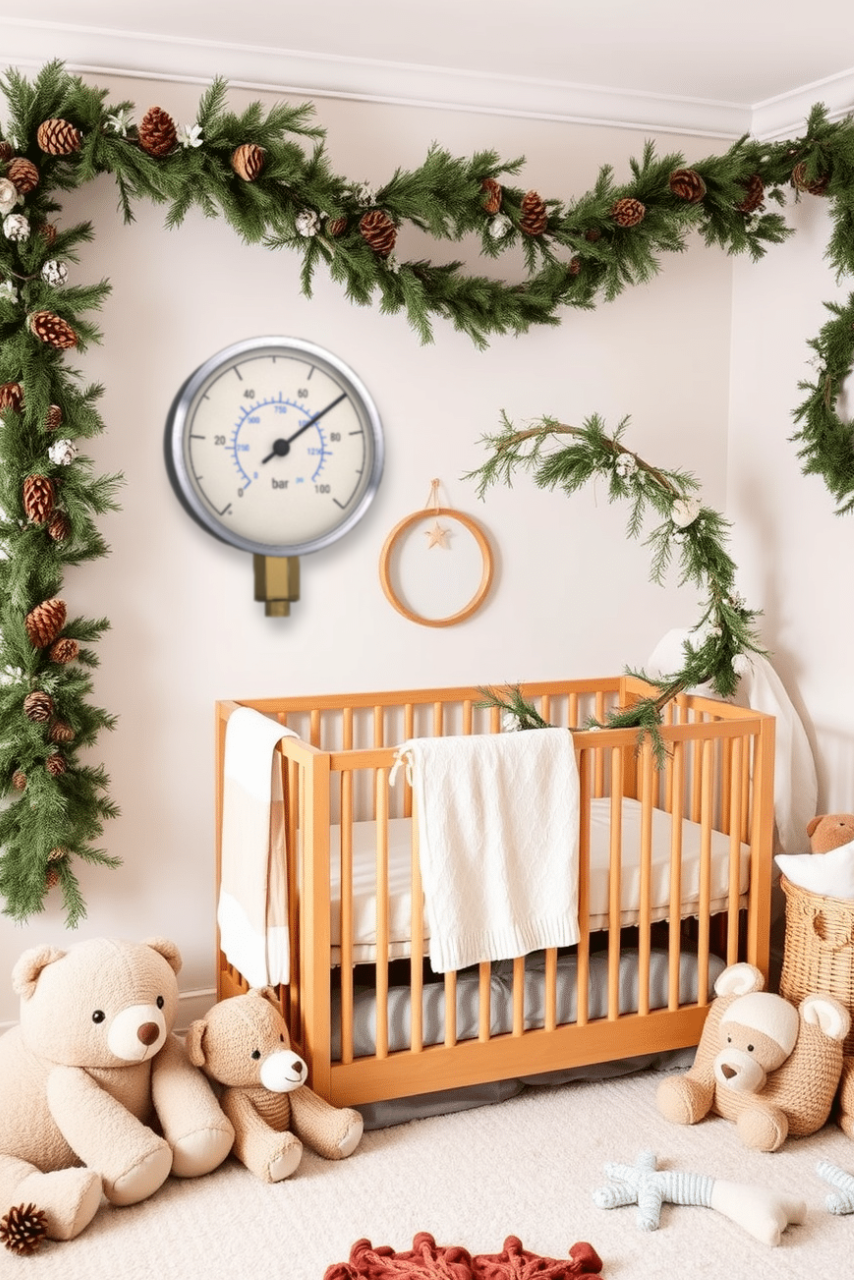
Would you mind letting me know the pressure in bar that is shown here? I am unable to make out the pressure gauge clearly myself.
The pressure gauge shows 70 bar
